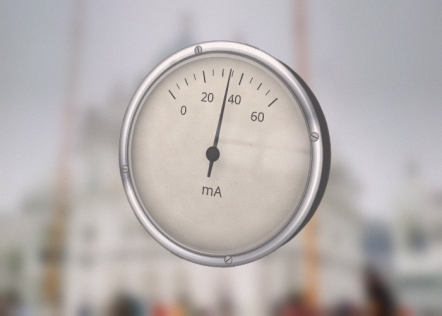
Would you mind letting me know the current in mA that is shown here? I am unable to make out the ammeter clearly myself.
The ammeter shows 35 mA
